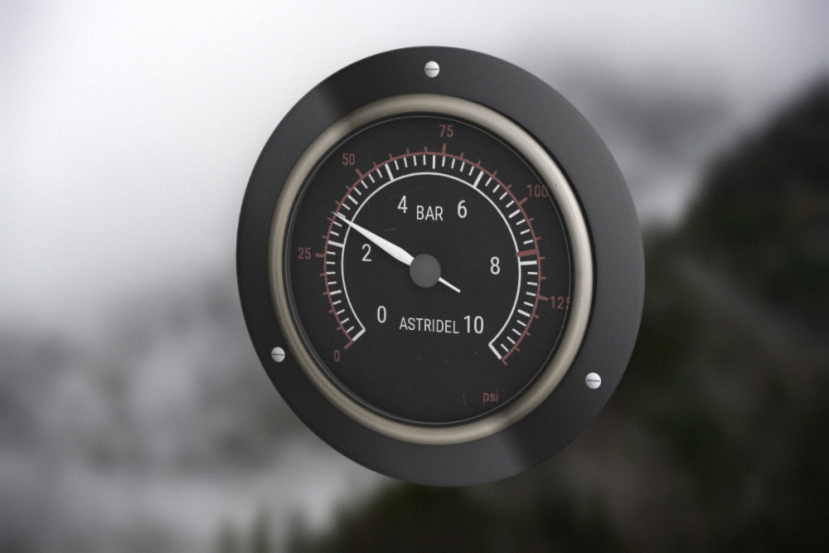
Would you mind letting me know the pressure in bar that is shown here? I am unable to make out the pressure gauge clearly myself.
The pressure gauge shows 2.6 bar
